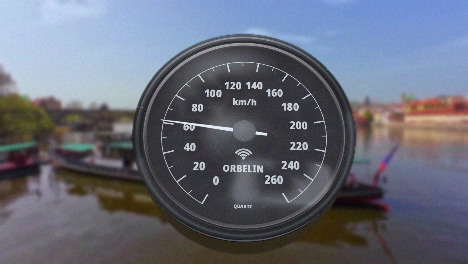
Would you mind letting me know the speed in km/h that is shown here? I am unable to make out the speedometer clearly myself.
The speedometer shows 60 km/h
